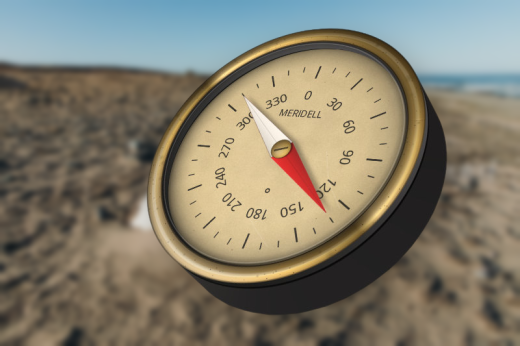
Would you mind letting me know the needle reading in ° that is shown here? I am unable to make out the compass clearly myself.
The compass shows 130 °
